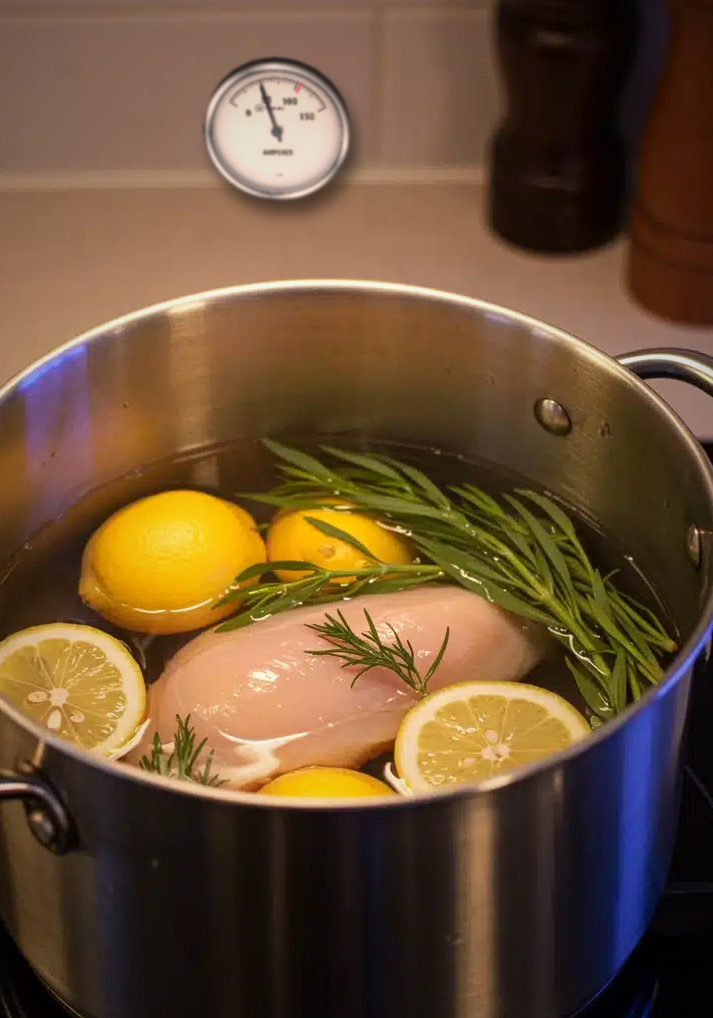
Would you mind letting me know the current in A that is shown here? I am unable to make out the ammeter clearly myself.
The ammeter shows 50 A
